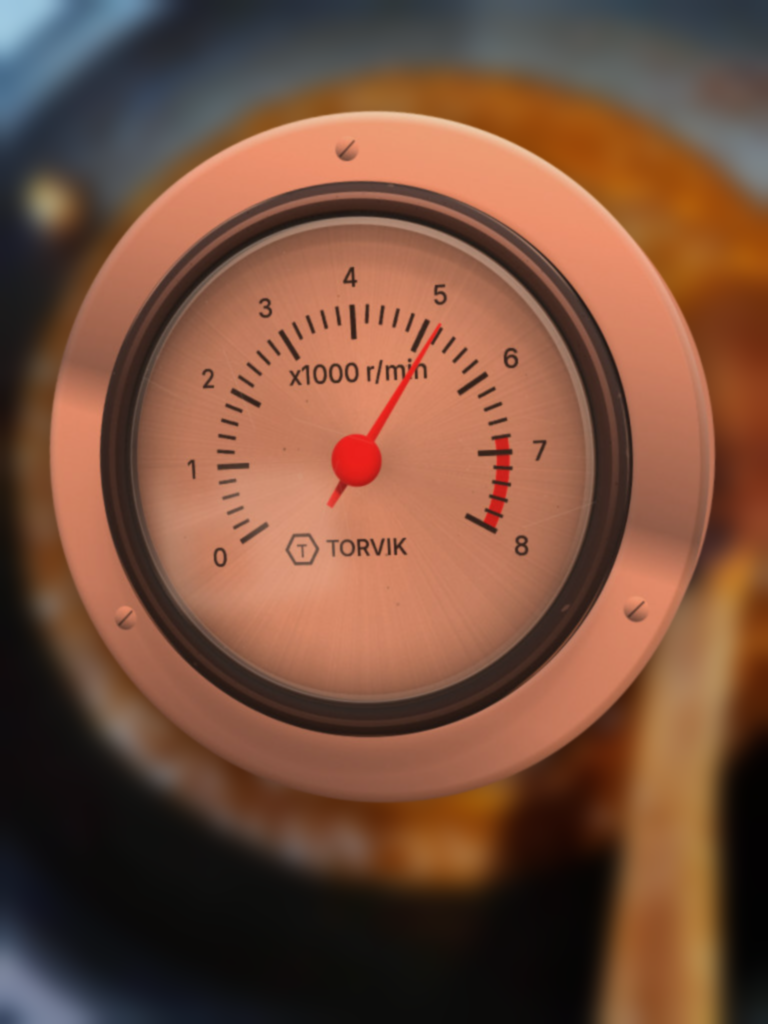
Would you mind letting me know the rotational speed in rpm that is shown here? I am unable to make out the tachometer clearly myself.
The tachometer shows 5200 rpm
